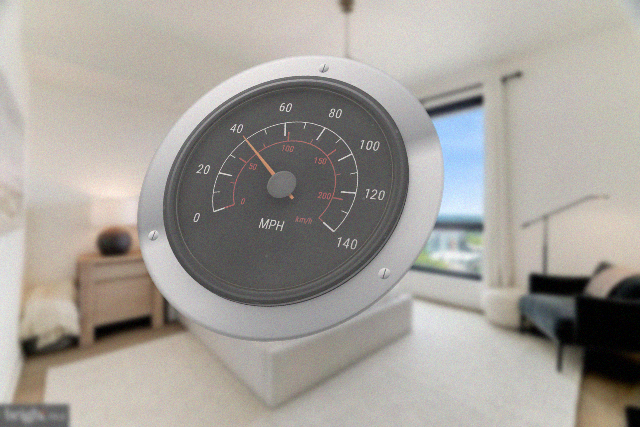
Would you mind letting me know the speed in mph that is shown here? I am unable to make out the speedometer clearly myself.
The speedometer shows 40 mph
